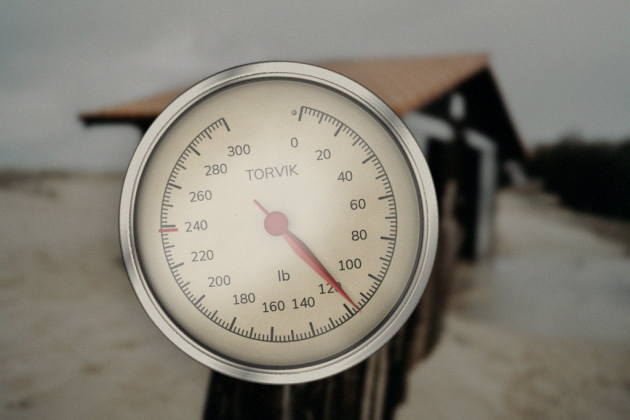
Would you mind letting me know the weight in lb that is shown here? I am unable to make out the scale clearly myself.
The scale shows 116 lb
